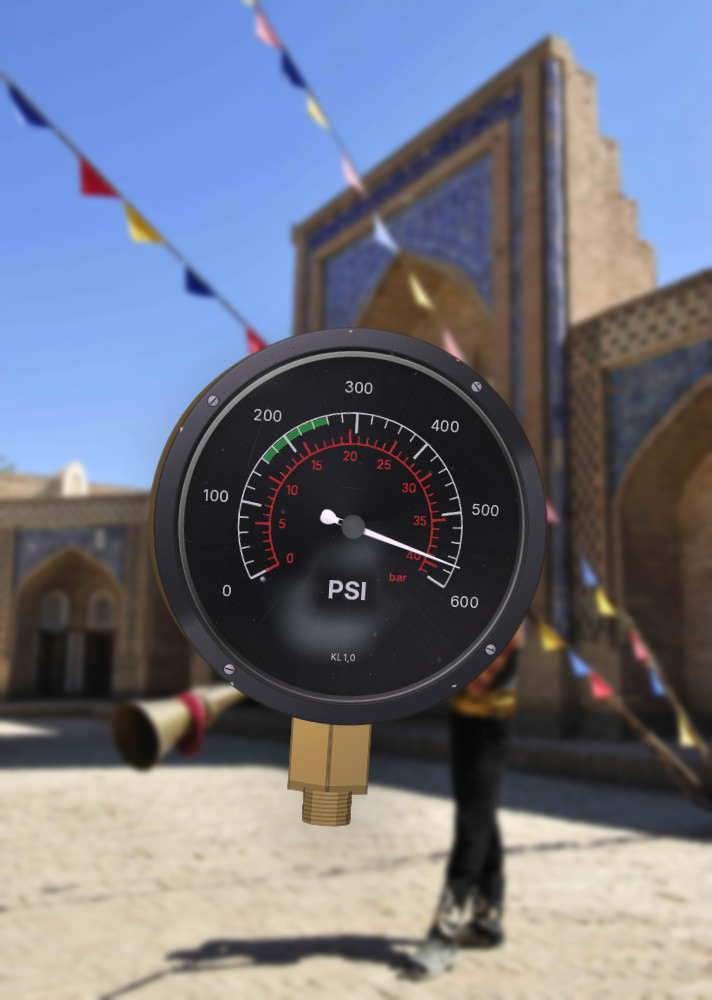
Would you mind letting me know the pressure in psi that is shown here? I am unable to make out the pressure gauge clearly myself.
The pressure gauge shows 570 psi
